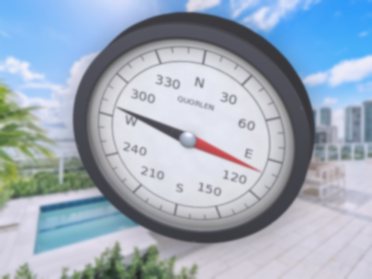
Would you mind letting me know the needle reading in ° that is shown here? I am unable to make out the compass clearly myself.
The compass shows 100 °
